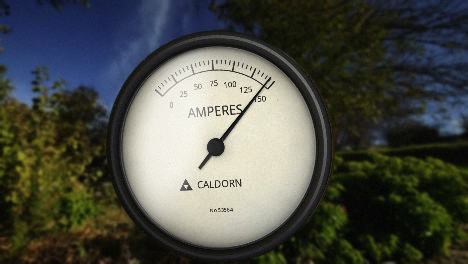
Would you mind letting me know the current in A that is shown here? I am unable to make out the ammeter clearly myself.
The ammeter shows 145 A
